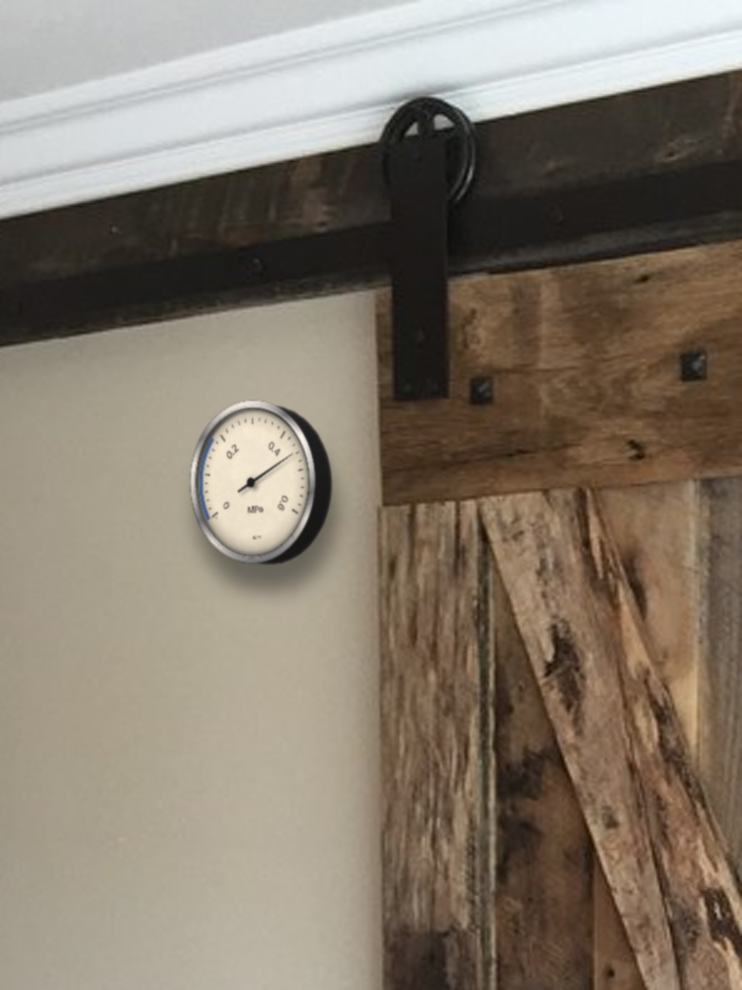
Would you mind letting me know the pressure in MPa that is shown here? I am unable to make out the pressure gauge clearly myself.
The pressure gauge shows 0.46 MPa
